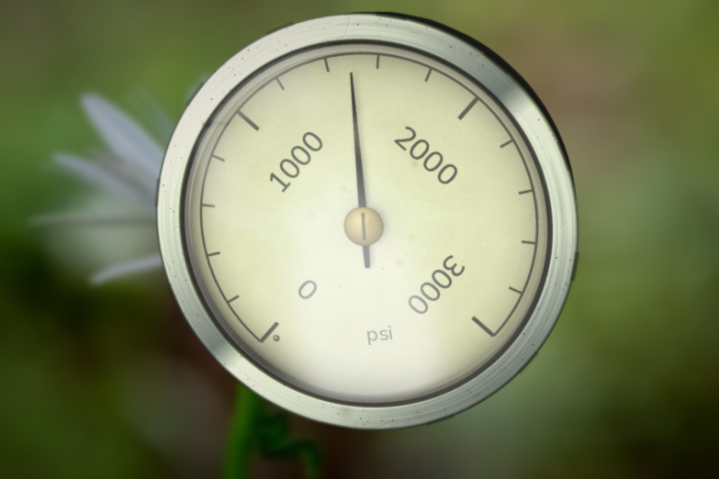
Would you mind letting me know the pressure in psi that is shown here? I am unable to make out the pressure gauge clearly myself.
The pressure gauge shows 1500 psi
